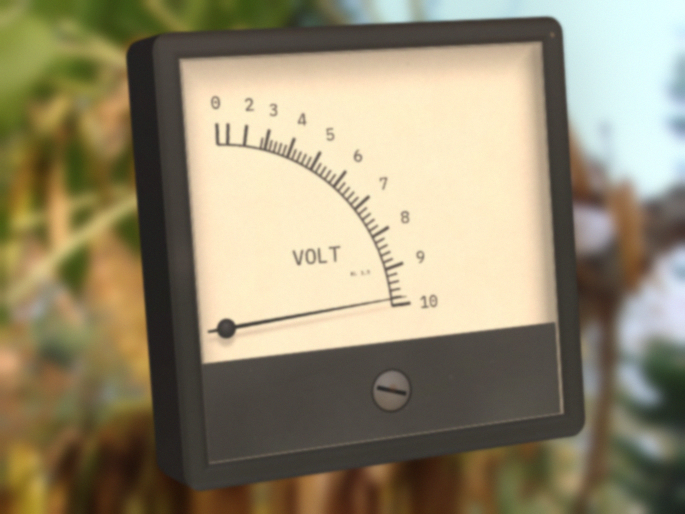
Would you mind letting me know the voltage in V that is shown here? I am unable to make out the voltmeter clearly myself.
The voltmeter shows 9.8 V
